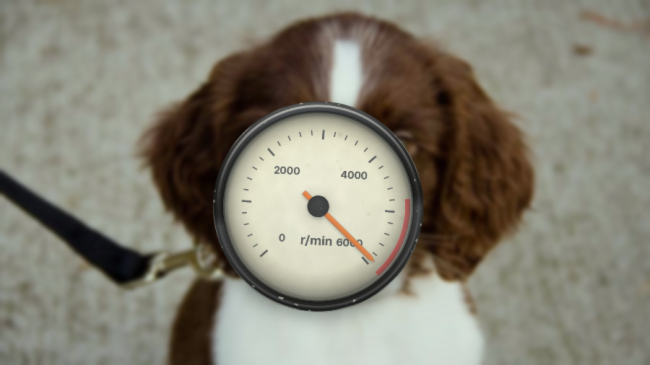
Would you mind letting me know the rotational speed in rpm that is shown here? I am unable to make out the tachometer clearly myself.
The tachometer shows 5900 rpm
